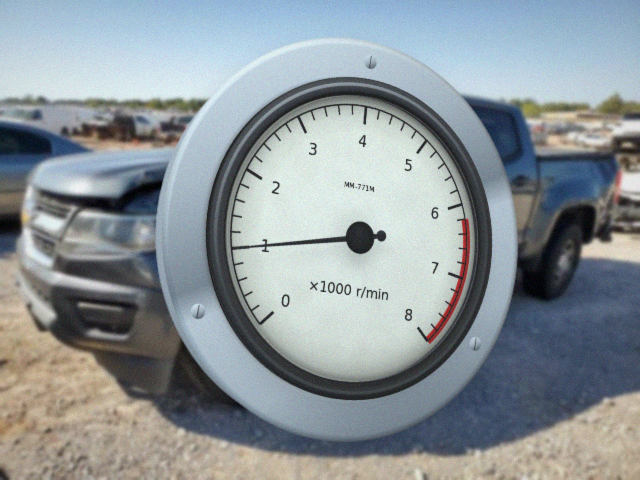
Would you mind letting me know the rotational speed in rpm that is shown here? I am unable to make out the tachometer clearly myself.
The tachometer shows 1000 rpm
